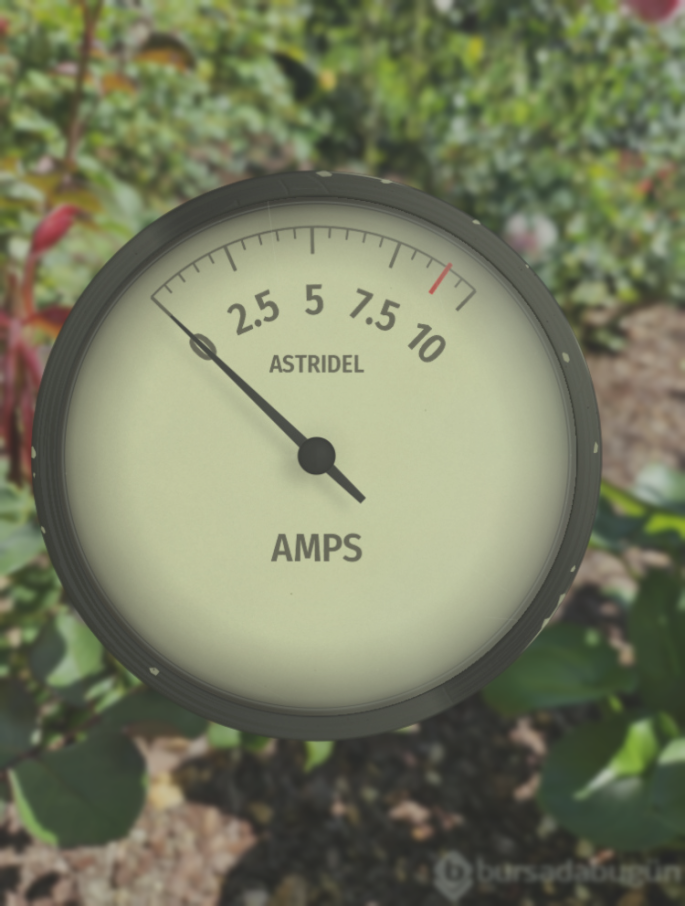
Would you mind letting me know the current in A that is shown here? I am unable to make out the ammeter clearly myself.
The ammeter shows 0 A
